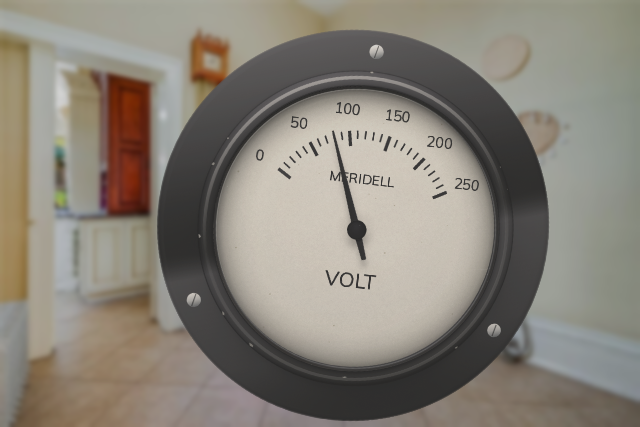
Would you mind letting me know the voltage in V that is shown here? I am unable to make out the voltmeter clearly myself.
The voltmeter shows 80 V
